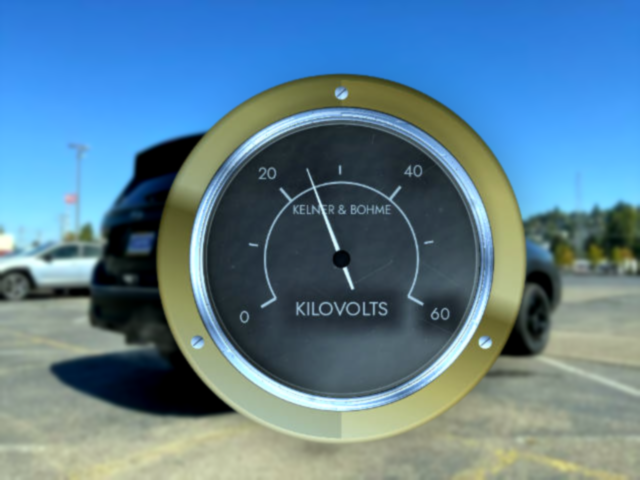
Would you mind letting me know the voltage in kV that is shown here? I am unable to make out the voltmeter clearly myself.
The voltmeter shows 25 kV
